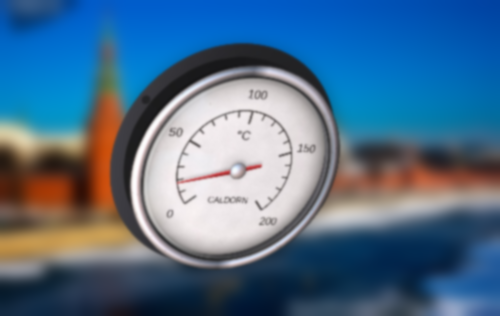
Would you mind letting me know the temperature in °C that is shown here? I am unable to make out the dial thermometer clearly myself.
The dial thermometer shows 20 °C
